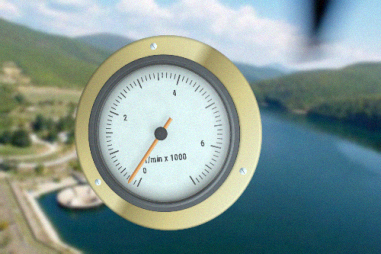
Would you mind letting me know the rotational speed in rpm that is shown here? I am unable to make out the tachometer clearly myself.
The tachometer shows 200 rpm
